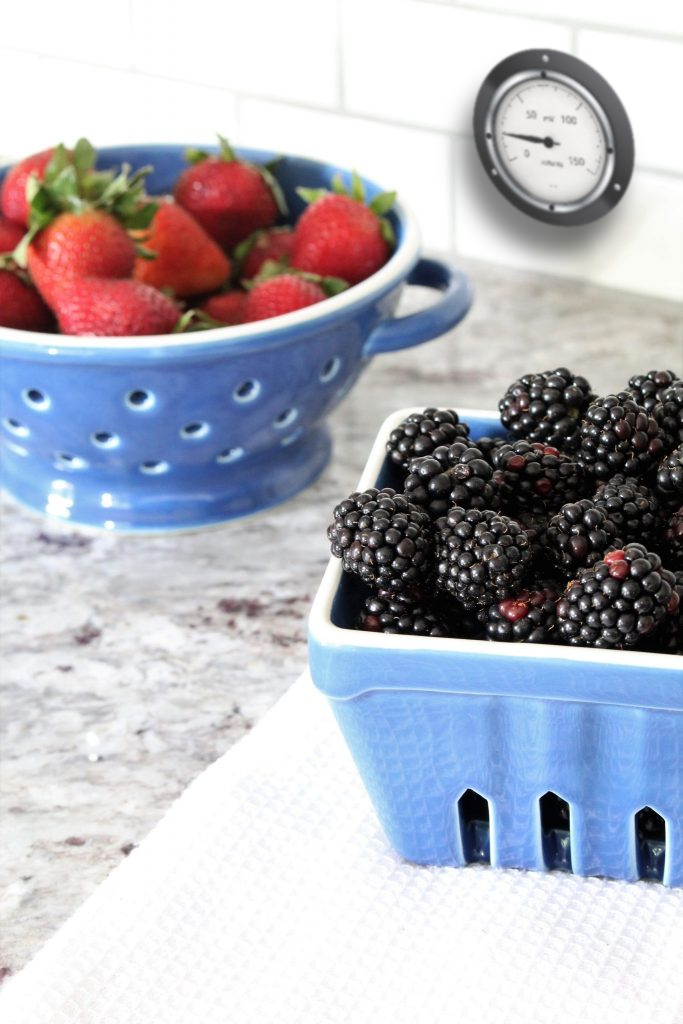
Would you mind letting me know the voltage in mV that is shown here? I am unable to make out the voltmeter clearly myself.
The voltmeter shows 20 mV
